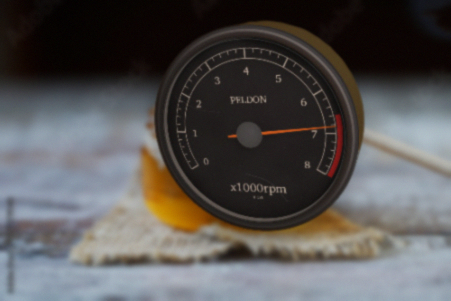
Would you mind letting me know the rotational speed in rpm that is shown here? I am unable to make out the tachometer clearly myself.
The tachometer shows 6800 rpm
